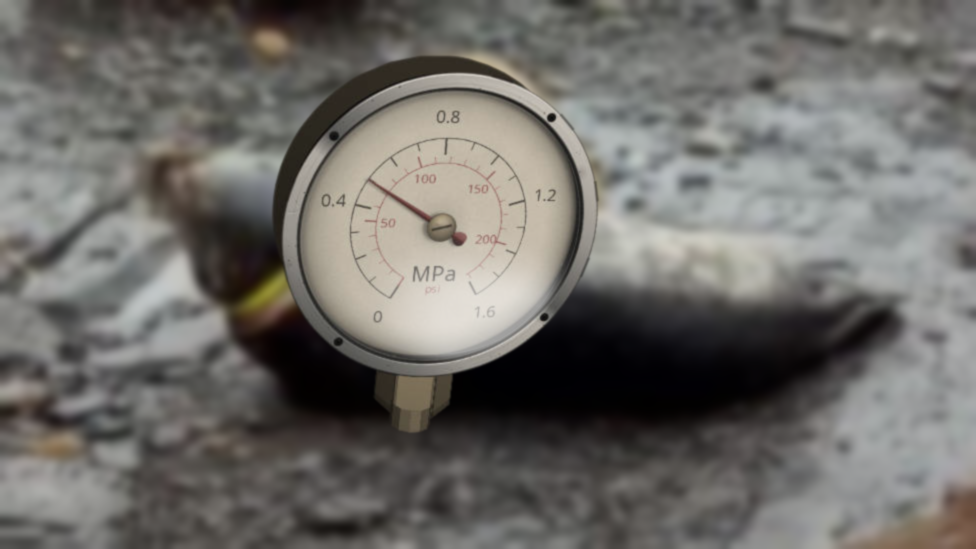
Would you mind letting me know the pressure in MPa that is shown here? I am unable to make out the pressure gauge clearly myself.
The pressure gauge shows 0.5 MPa
